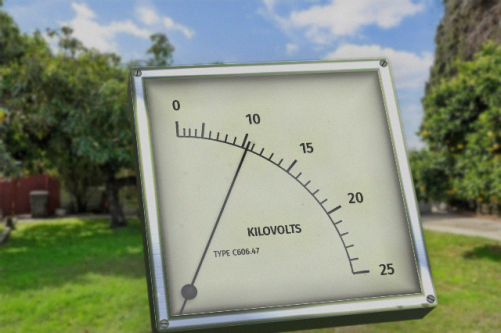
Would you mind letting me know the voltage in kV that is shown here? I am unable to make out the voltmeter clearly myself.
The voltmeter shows 10.5 kV
